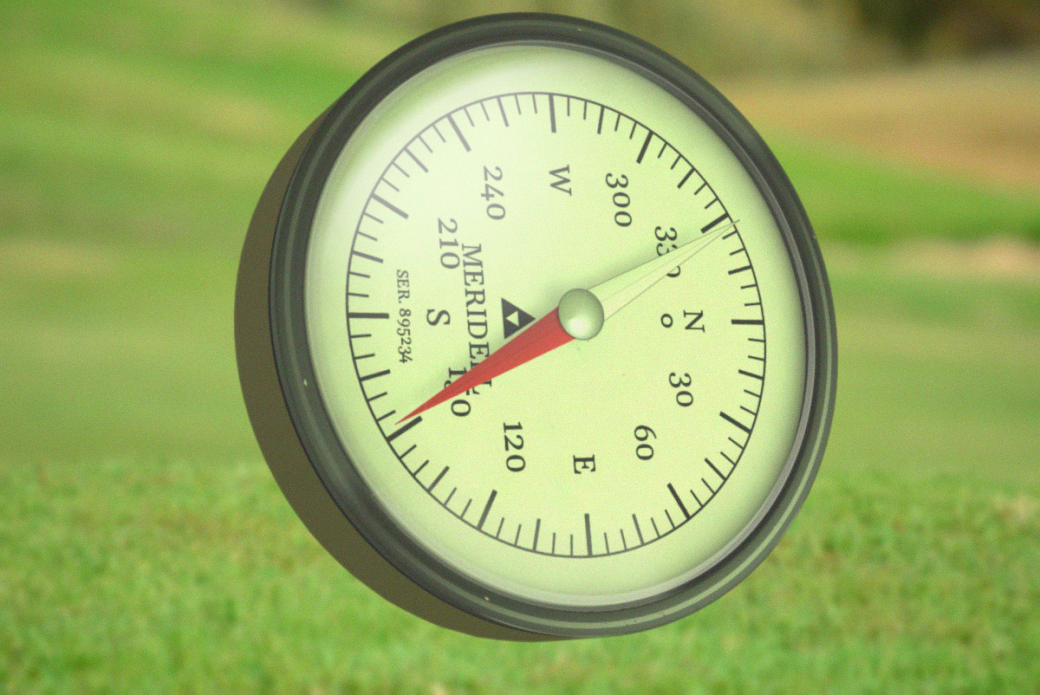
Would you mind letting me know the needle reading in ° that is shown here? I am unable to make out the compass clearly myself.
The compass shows 152.5 °
